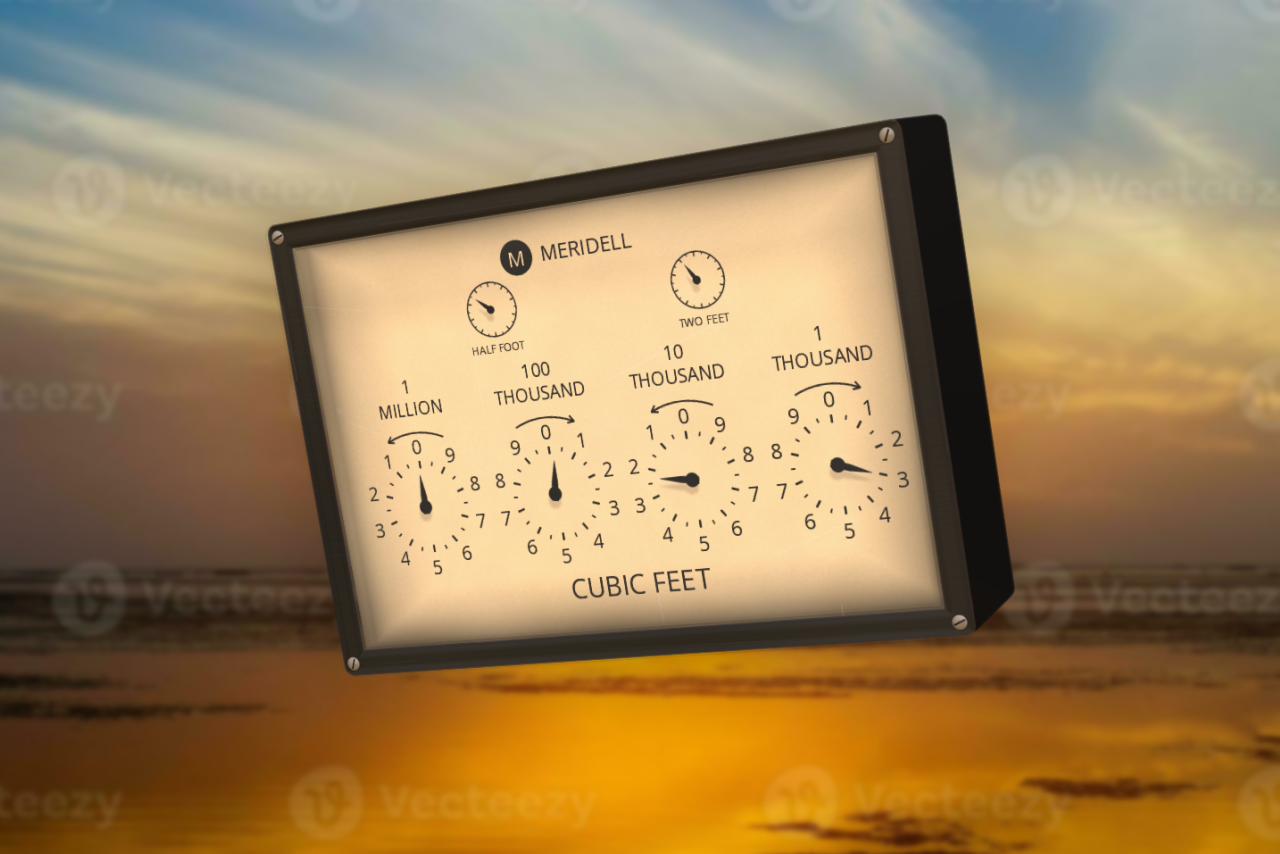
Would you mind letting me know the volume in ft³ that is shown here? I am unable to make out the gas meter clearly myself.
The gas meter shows 2300 ft³
